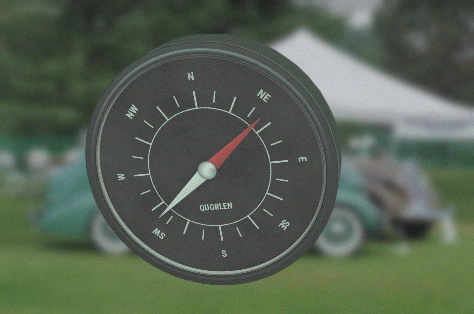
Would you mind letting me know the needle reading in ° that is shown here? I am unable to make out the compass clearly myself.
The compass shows 52.5 °
